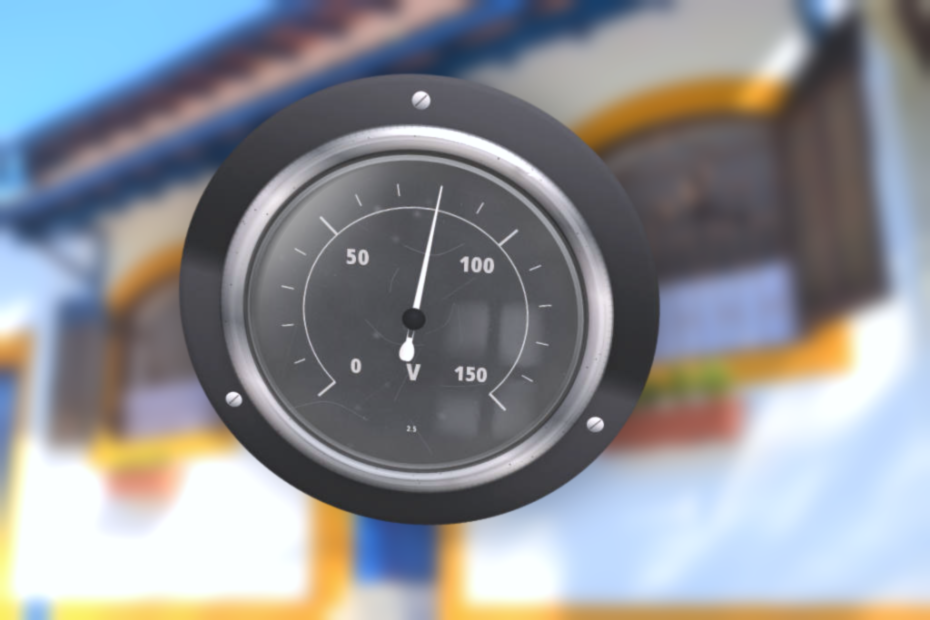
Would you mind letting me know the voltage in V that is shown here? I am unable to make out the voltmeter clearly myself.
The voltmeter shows 80 V
